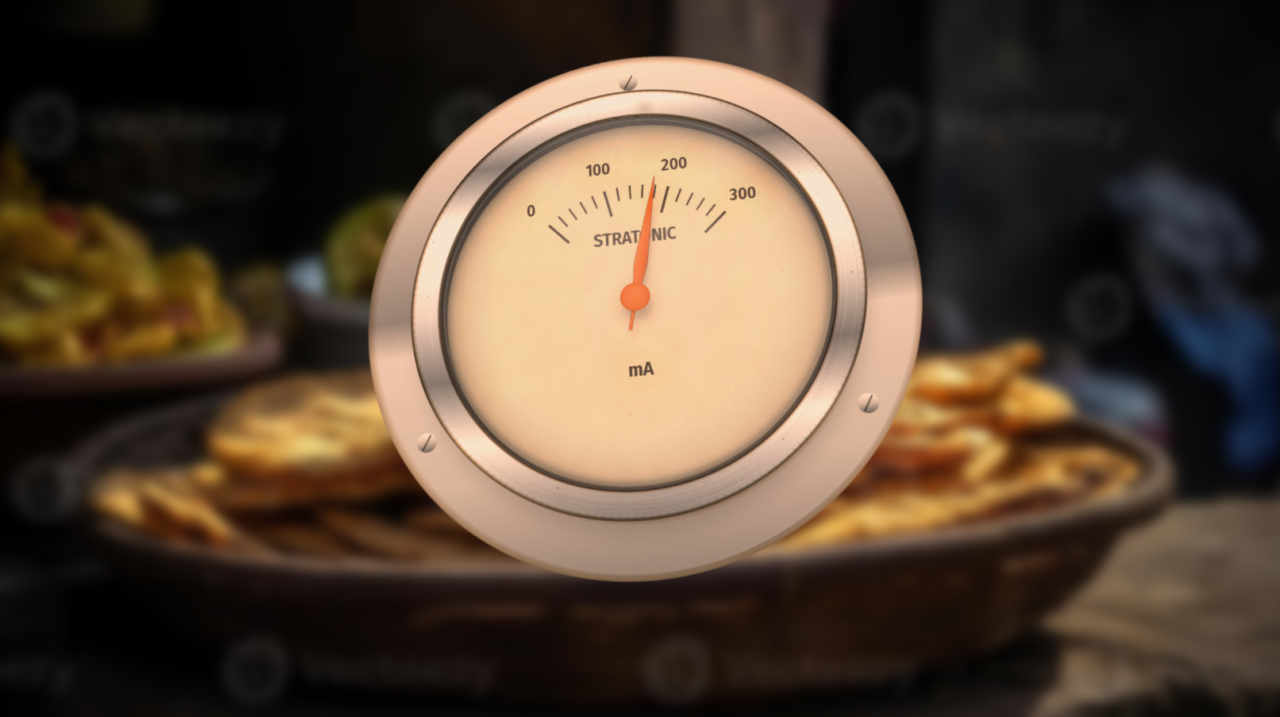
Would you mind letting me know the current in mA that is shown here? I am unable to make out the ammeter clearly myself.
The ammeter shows 180 mA
